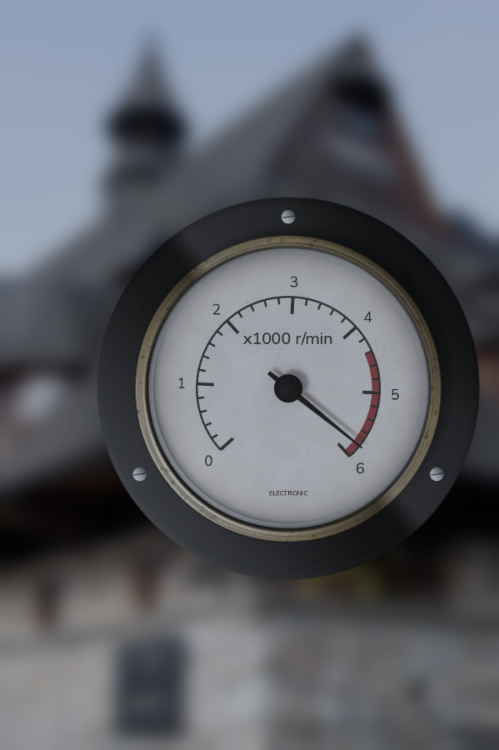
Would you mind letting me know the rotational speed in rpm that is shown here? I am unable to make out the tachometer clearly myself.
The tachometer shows 5800 rpm
